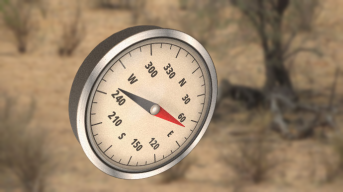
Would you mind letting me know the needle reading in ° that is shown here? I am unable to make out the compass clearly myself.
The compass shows 70 °
